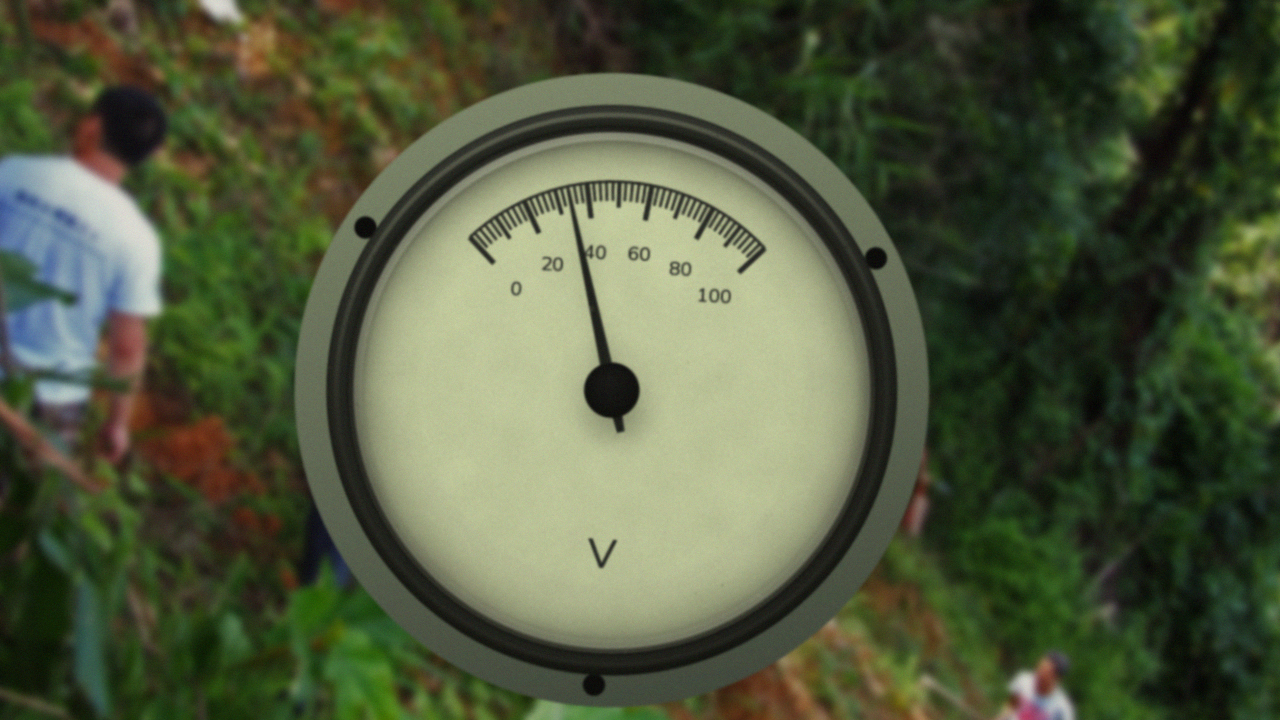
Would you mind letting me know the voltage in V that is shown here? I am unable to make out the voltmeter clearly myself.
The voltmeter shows 34 V
